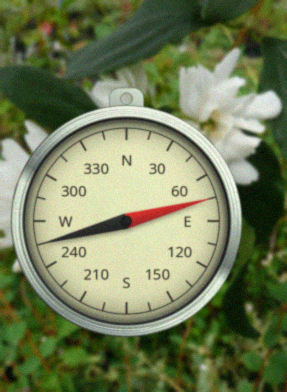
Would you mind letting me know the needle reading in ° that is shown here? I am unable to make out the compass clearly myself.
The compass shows 75 °
